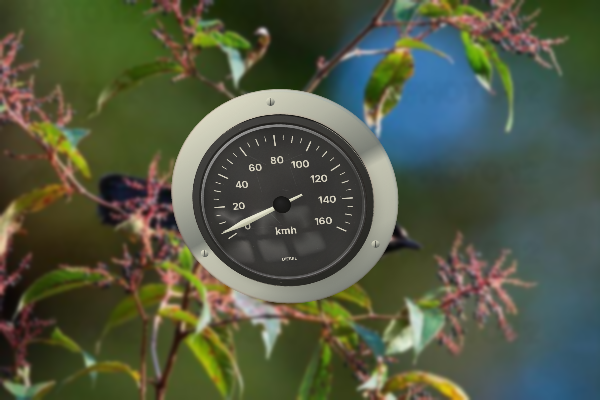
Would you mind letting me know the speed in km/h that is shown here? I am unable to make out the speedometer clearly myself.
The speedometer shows 5 km/h
